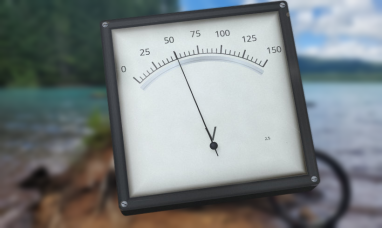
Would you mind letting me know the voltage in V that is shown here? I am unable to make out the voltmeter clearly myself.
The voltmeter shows 50 V
